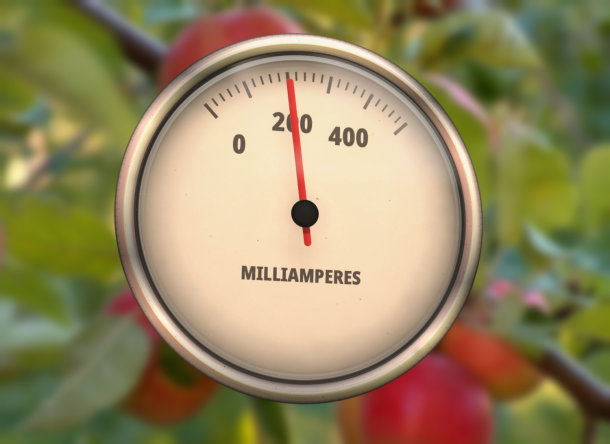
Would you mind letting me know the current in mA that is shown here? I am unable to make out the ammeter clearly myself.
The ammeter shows 200 mA
